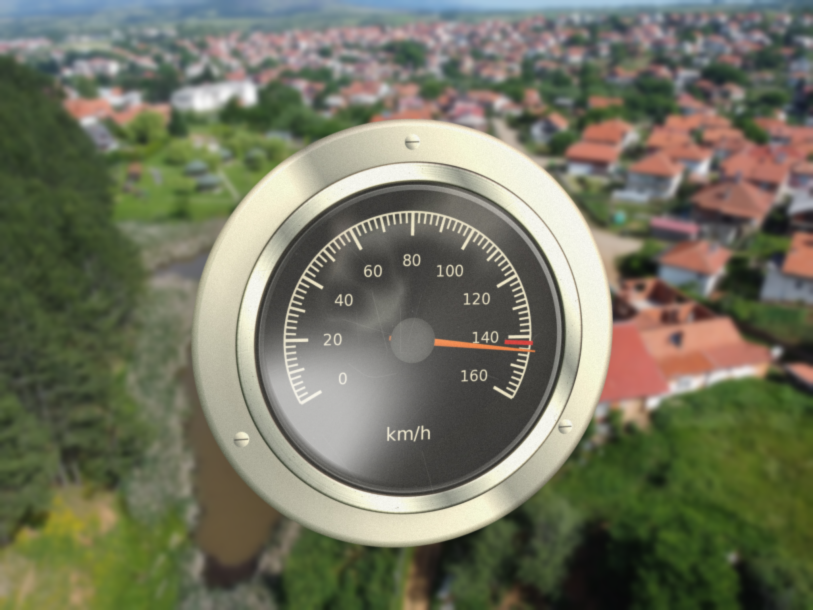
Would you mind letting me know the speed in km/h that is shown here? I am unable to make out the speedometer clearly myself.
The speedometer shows 144 km/h
